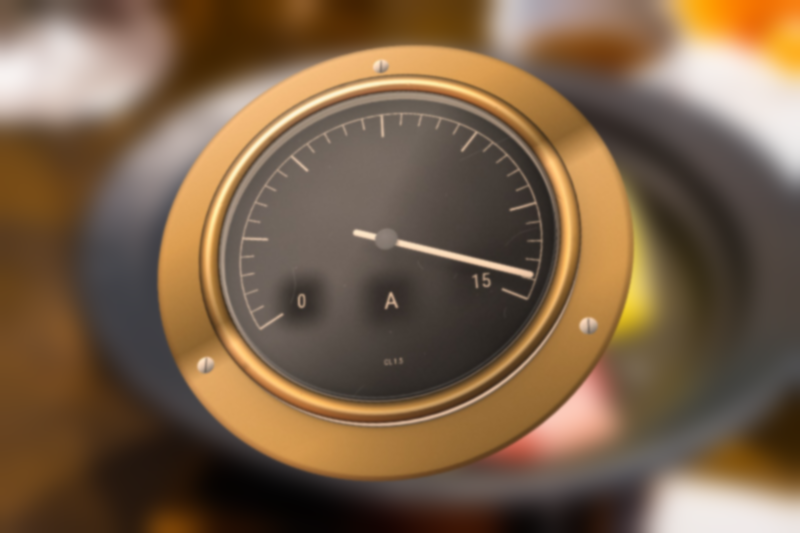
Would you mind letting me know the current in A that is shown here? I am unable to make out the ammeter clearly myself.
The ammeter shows 14.5 A
